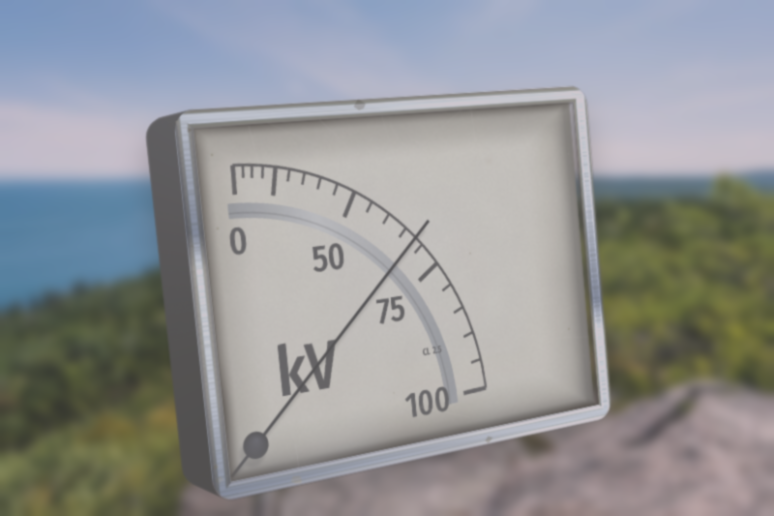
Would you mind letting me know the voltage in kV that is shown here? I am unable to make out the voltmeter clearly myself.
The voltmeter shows 67.5 kV
